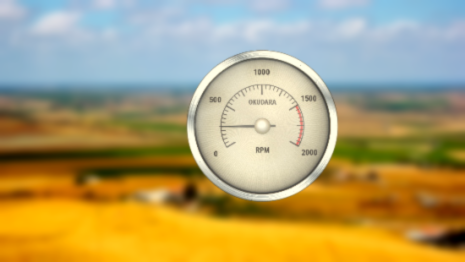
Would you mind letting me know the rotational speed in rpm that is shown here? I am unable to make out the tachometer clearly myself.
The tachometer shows 250 rpm
